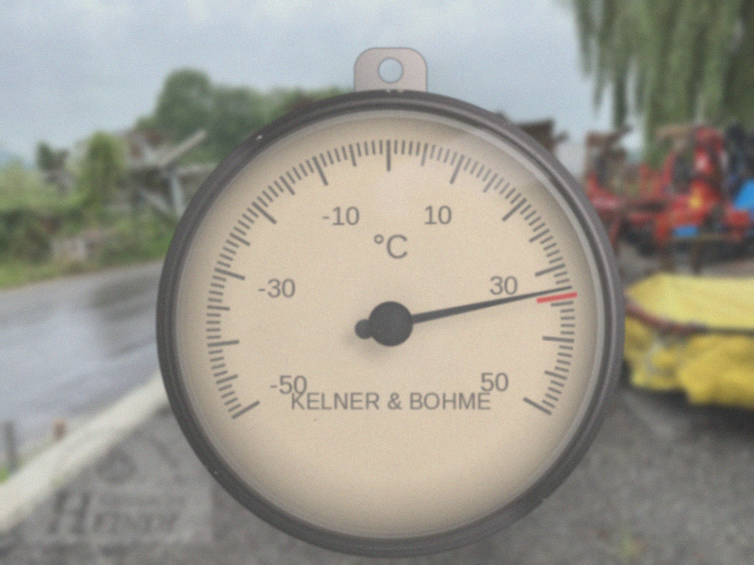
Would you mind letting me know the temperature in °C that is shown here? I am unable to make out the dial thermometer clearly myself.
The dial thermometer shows 33 °C
